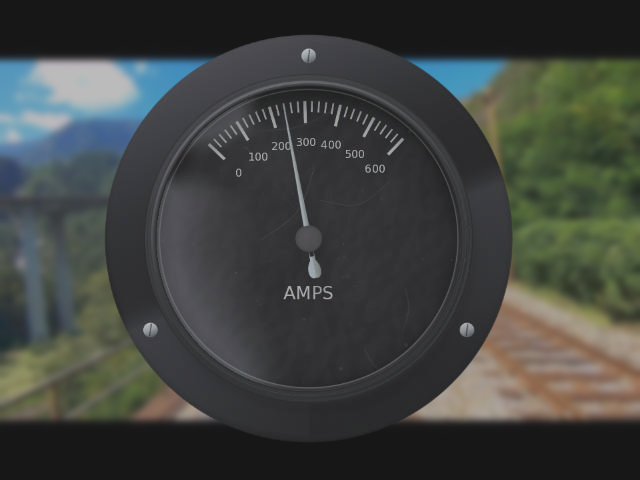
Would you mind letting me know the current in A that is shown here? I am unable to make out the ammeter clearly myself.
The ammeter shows 240 A
